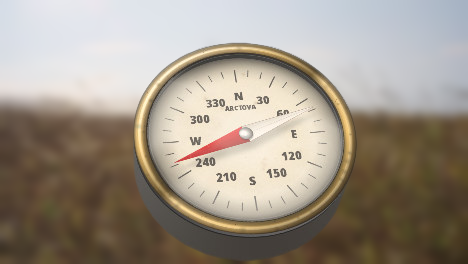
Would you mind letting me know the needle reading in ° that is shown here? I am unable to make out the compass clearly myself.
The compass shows 250 °
